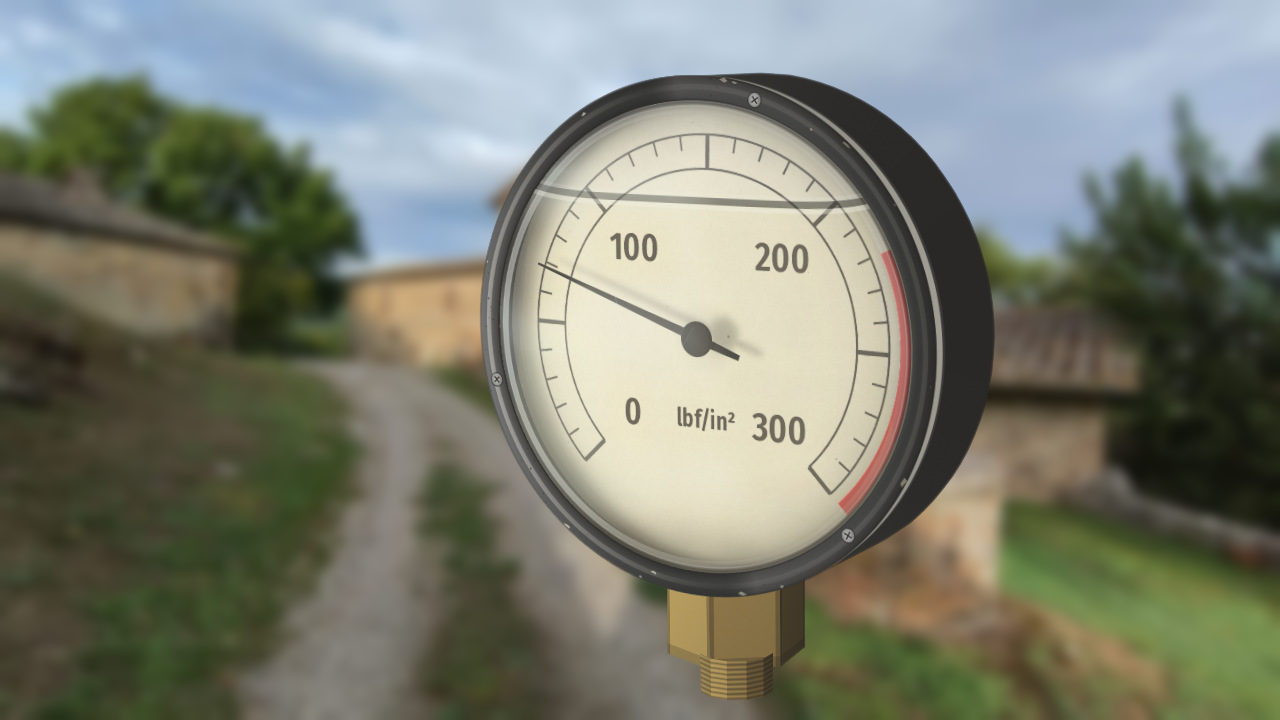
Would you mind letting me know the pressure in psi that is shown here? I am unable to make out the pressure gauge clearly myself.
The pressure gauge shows 70 psi
